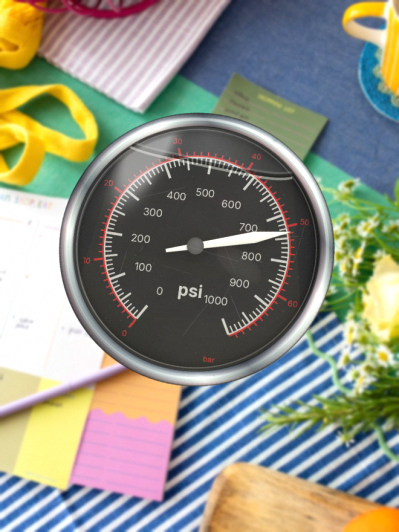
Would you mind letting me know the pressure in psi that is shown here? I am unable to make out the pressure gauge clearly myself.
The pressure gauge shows 740 psi
